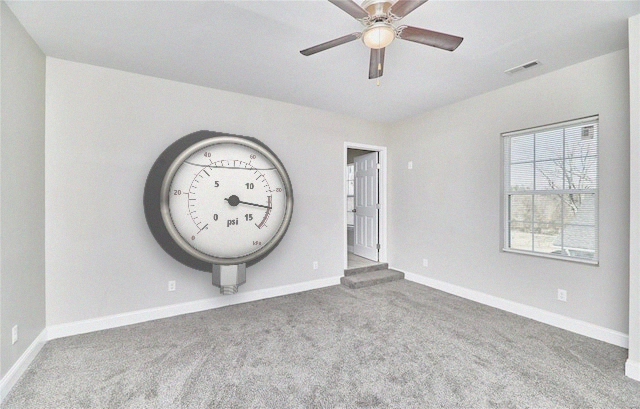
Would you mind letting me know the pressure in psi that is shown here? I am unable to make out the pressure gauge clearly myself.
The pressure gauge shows 13 psi
